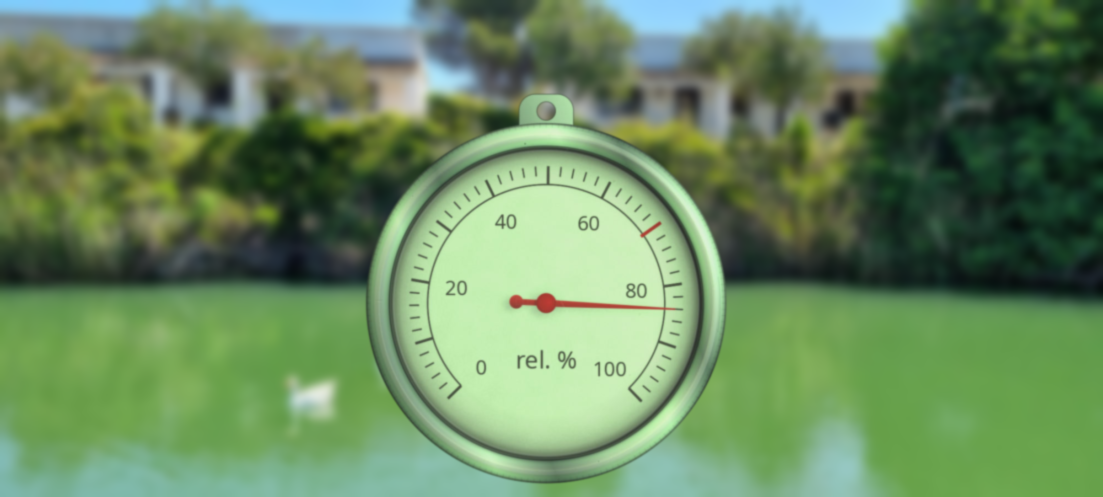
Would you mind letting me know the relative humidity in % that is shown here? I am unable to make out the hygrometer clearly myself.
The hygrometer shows 84 %
